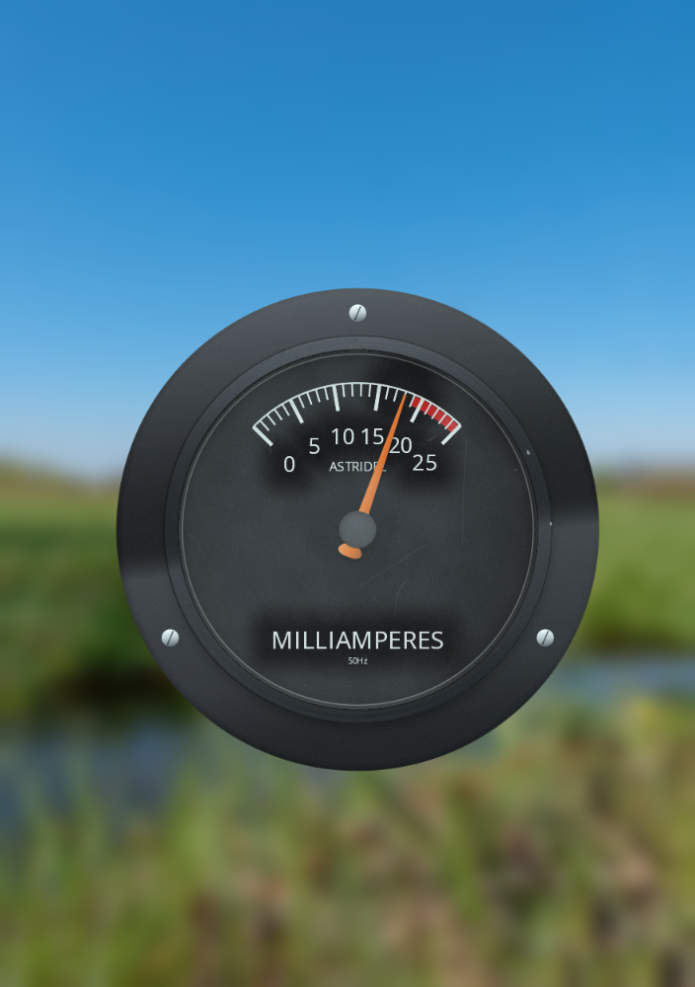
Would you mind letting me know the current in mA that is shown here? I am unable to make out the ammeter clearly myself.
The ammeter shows 18 mA
